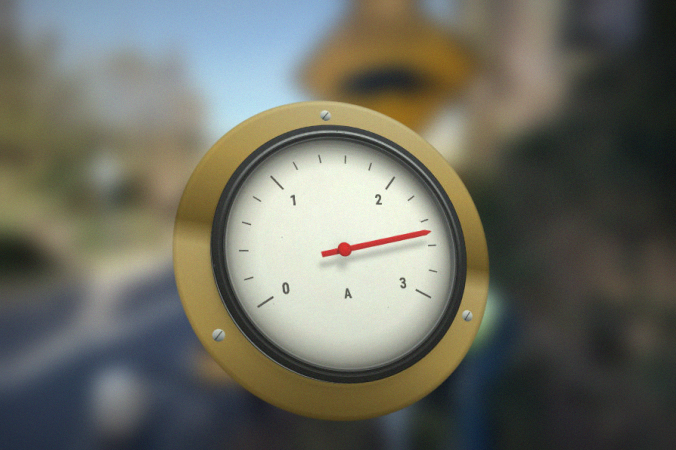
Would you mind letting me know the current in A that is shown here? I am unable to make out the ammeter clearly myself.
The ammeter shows 2.5 A
